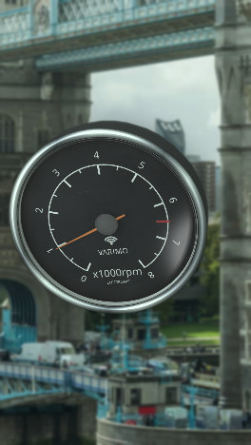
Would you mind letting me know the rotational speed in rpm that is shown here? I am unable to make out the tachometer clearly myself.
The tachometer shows 1000 rpm
